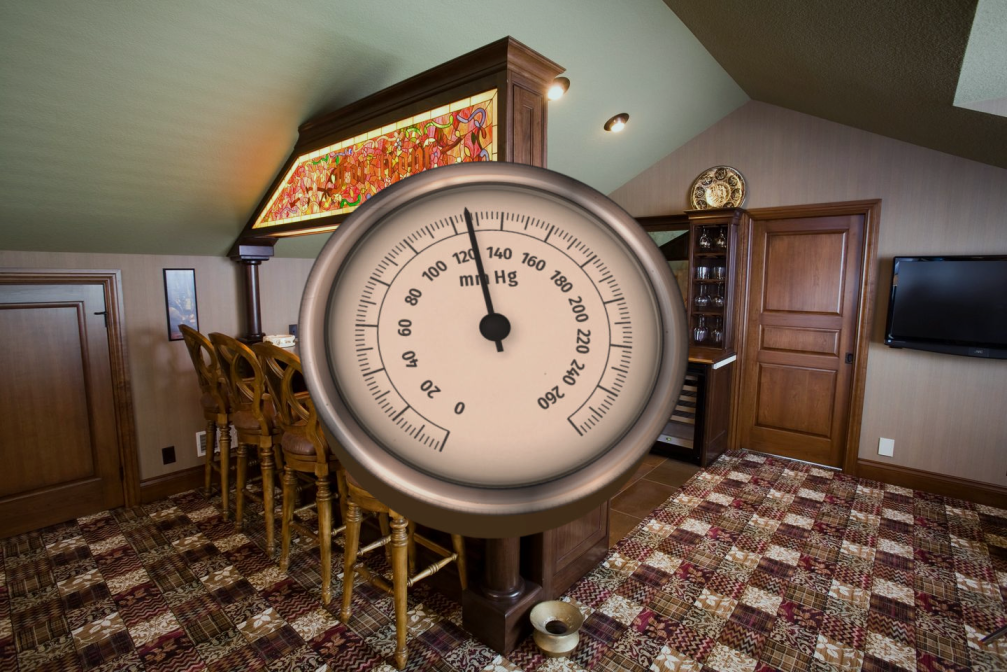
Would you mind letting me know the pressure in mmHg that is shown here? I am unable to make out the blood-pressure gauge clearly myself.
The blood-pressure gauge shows 126 mmHg
